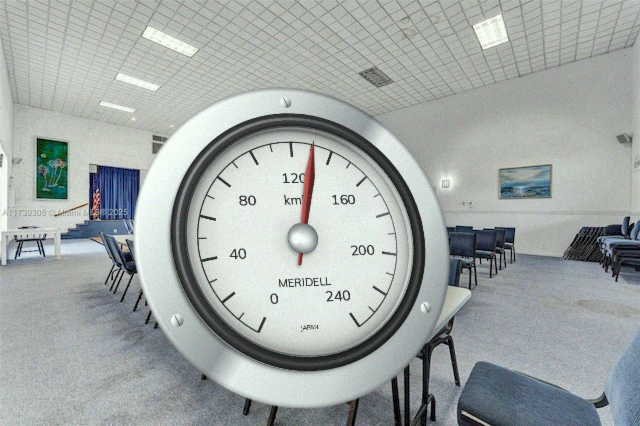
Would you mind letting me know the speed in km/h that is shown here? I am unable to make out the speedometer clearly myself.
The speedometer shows 130 km/h
